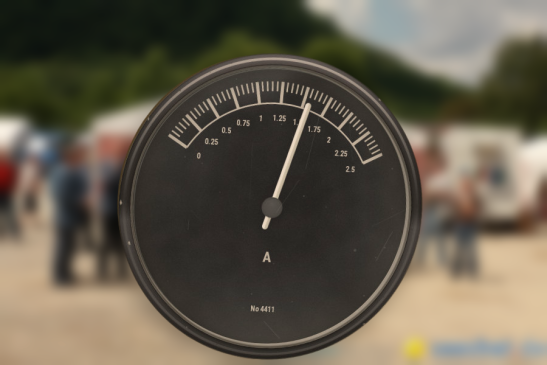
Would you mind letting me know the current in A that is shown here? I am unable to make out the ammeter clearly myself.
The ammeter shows 1.55 A
